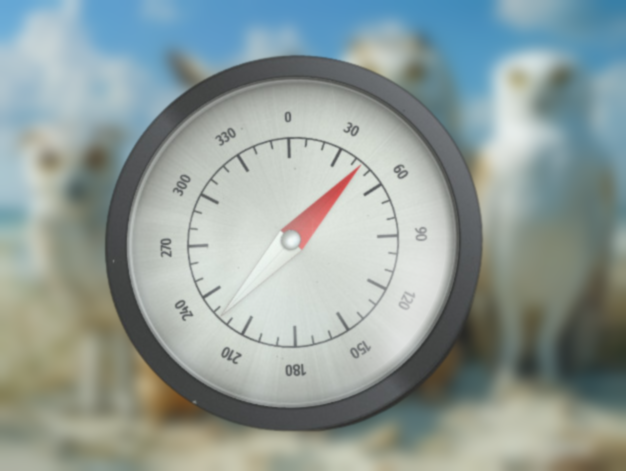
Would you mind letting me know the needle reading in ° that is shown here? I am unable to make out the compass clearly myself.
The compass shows 45 °
